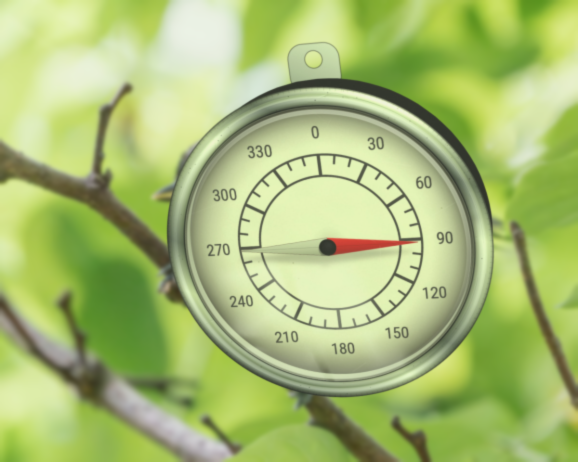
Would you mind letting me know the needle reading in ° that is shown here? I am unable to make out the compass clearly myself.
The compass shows 90 °
